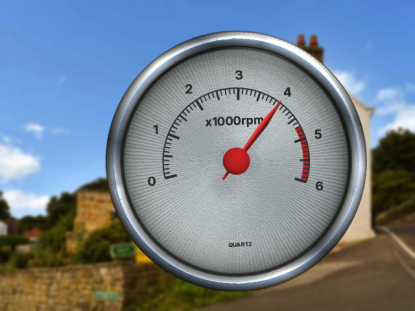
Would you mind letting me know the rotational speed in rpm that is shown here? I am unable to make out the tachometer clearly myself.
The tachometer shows 4000 rpm
